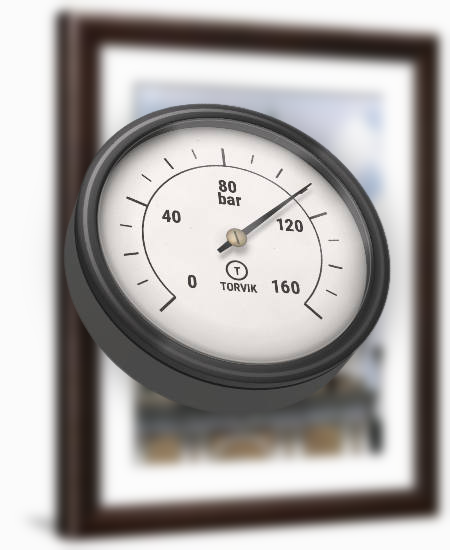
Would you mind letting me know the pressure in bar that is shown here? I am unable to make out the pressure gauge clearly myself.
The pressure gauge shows 110 bar
